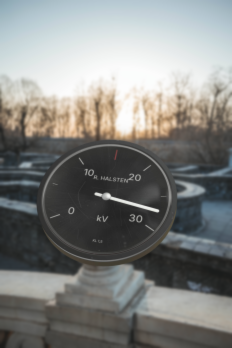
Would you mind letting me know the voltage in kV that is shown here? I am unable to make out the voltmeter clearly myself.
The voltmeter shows 27.5 kV
